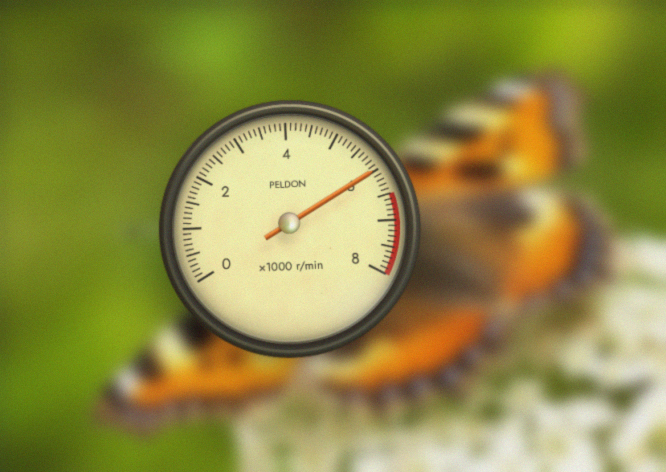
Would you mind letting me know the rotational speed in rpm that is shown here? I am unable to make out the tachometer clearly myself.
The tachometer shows 6000 rpm
